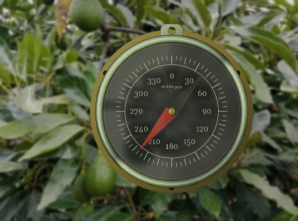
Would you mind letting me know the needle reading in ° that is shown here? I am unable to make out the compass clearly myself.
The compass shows 220 °
